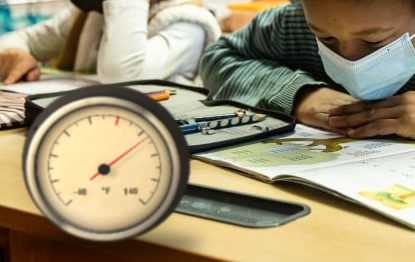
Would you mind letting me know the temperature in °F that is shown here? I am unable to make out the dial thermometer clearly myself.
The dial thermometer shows 85 °F
